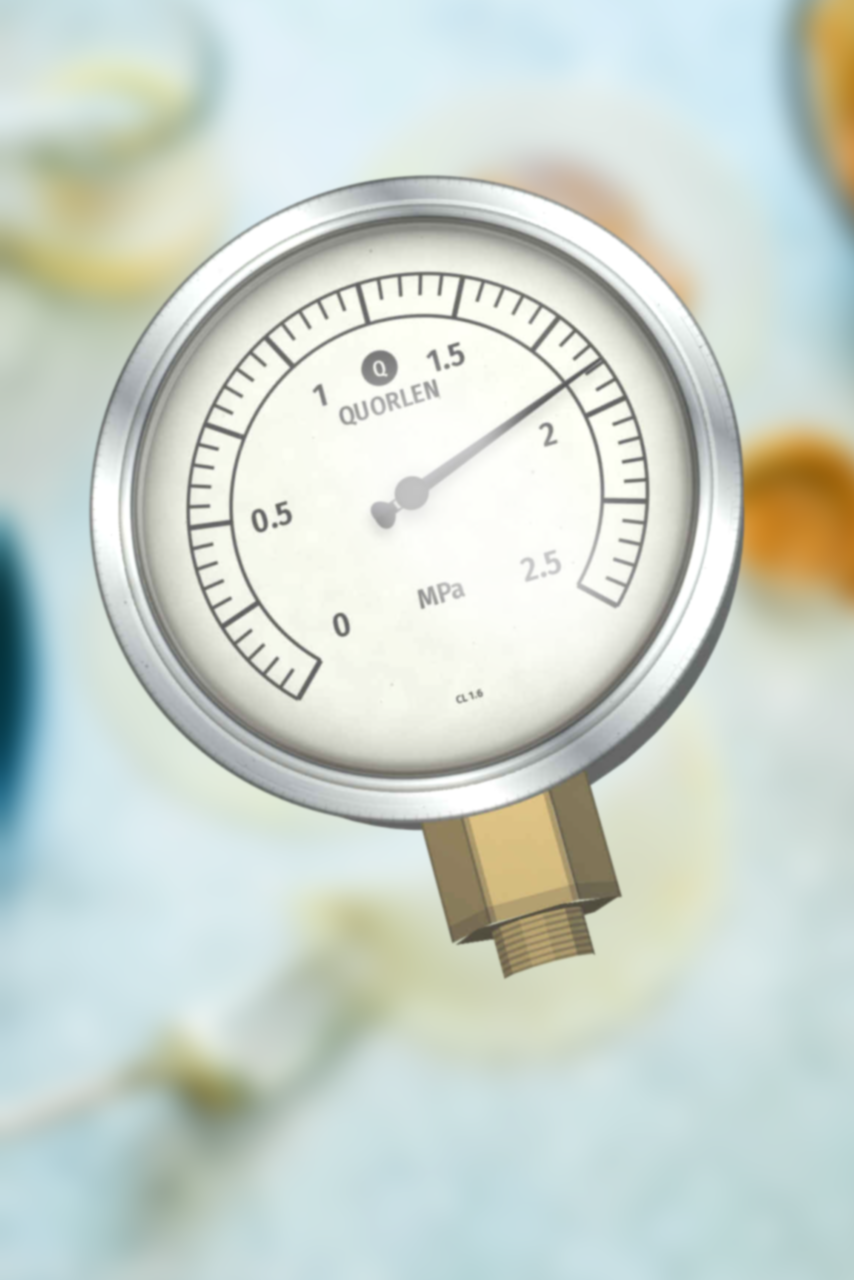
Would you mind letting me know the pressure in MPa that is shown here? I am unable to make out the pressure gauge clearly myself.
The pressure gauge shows 1.9 MPa
